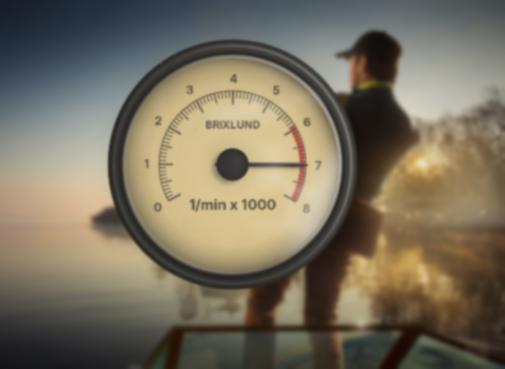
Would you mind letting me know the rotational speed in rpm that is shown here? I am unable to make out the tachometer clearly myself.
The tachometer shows 7000 rpm
